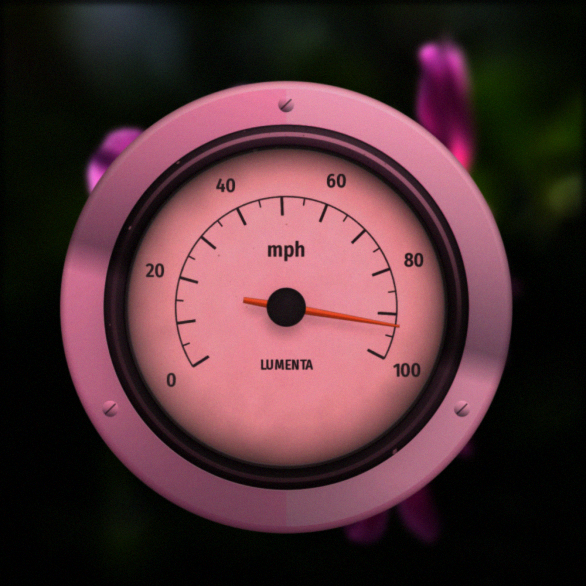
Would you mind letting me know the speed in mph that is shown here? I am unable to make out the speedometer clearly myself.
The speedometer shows 92.5 mph
